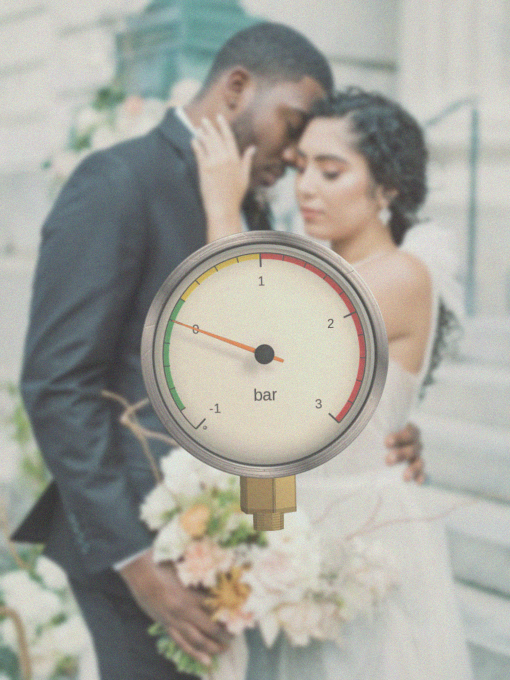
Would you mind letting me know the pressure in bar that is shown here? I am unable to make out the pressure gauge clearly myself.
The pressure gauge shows 0 bar
